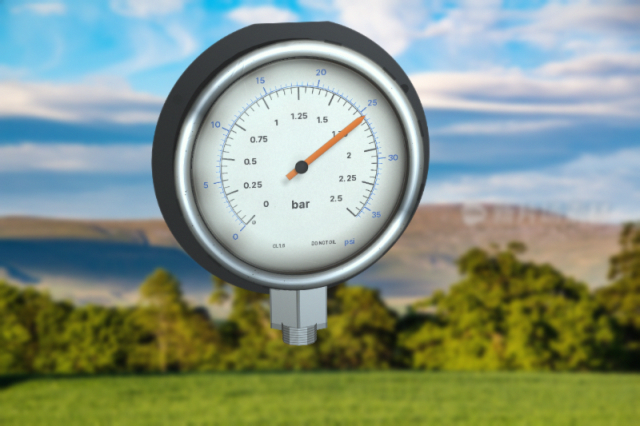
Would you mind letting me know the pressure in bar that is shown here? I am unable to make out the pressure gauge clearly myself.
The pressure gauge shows 1.75 bar
